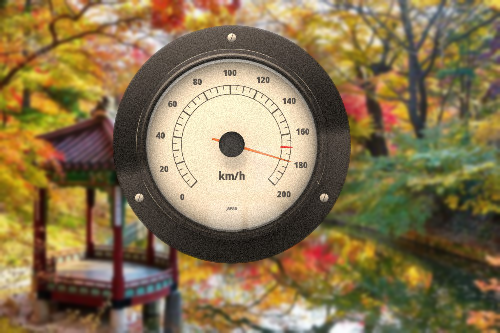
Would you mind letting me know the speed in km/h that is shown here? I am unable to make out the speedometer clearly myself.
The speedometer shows 180 km/h
